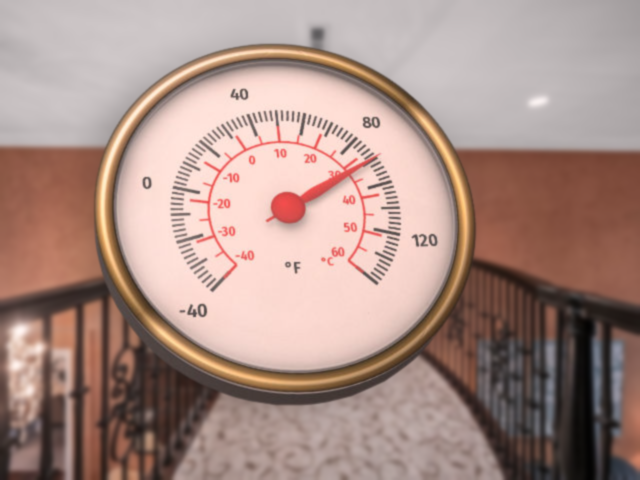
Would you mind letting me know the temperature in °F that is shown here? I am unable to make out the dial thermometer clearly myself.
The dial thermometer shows 90 °F
